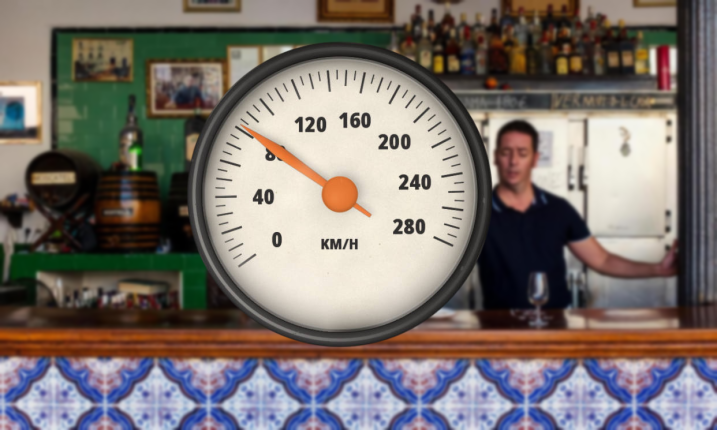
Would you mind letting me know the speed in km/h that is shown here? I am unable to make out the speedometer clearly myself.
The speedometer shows 82.5 km/h
